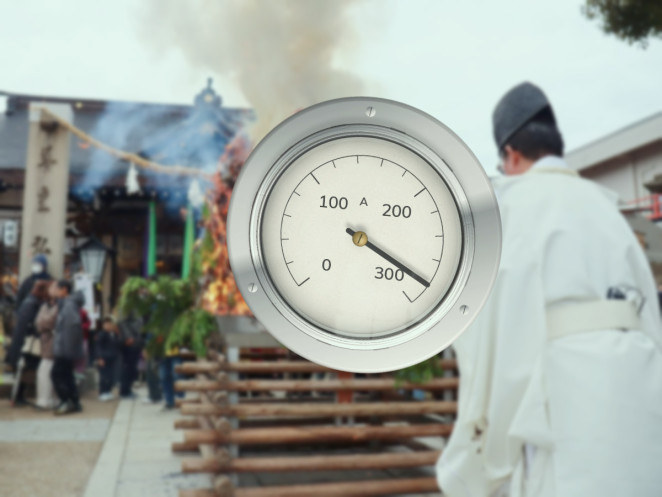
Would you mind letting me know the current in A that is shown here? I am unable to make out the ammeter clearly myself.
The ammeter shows 280 A
